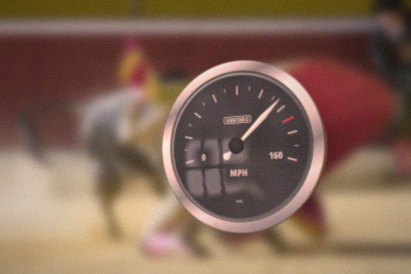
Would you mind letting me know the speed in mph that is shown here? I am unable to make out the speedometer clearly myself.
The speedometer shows 115 mph
